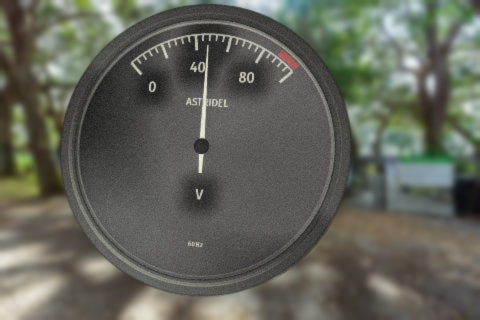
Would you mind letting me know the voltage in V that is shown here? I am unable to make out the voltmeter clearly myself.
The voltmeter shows 48 V
